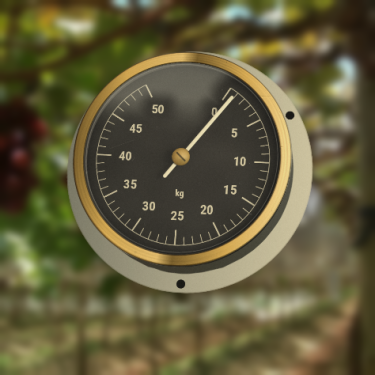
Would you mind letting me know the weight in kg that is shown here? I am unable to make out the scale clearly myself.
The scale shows 1 kg
